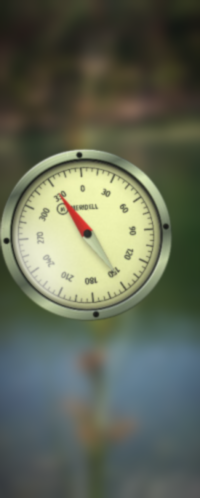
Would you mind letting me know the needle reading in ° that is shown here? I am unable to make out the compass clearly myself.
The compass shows 330 °
